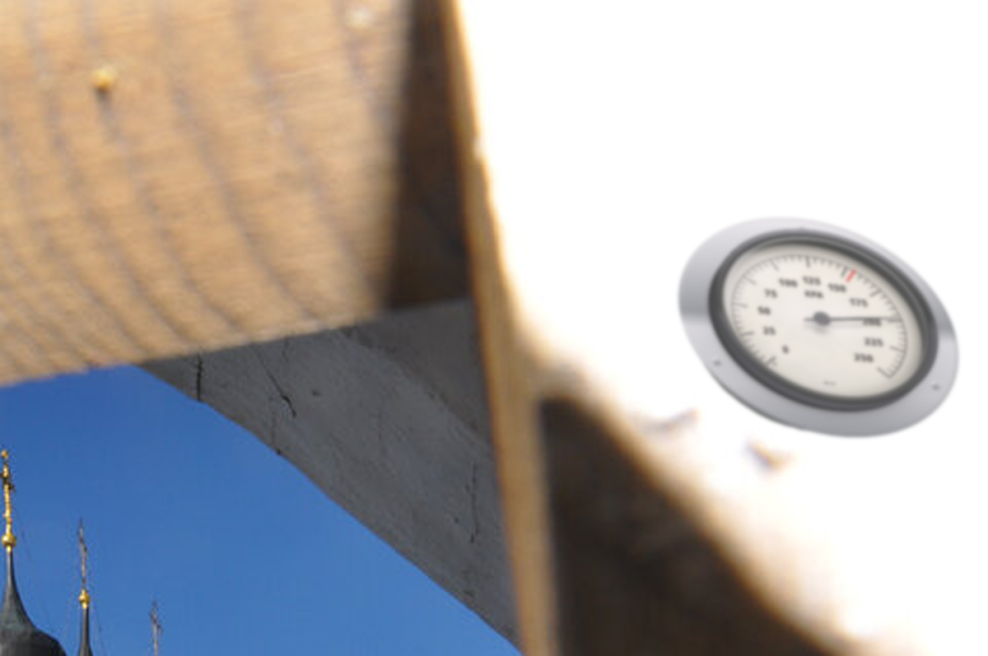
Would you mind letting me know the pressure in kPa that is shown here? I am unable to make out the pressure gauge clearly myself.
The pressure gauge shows 200 kPa
